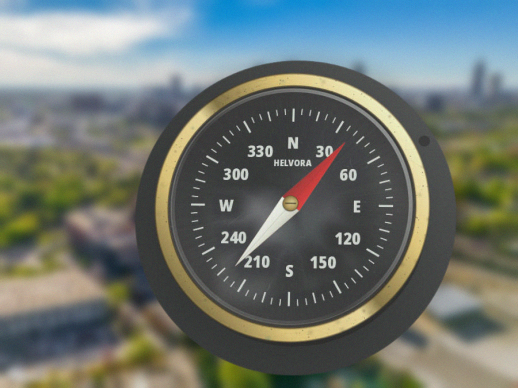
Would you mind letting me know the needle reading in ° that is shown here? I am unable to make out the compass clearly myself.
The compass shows 40 °
